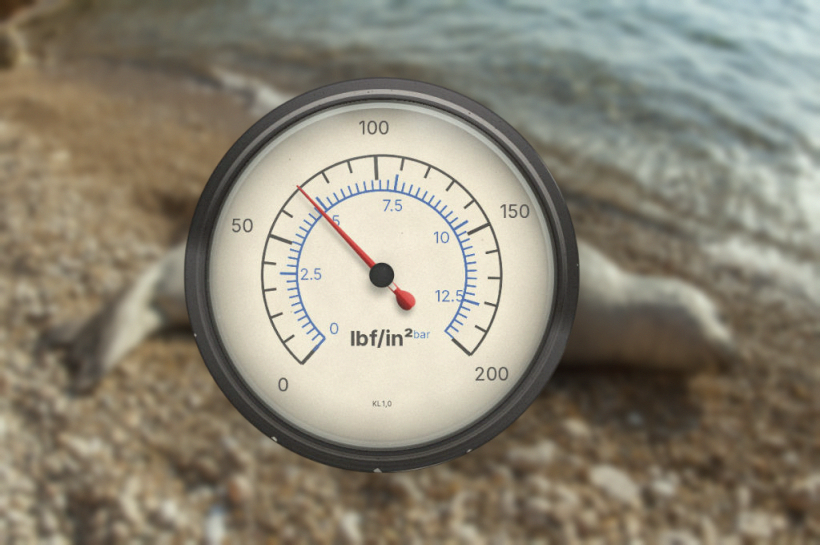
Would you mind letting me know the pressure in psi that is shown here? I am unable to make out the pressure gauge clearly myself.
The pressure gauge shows 70 psi
